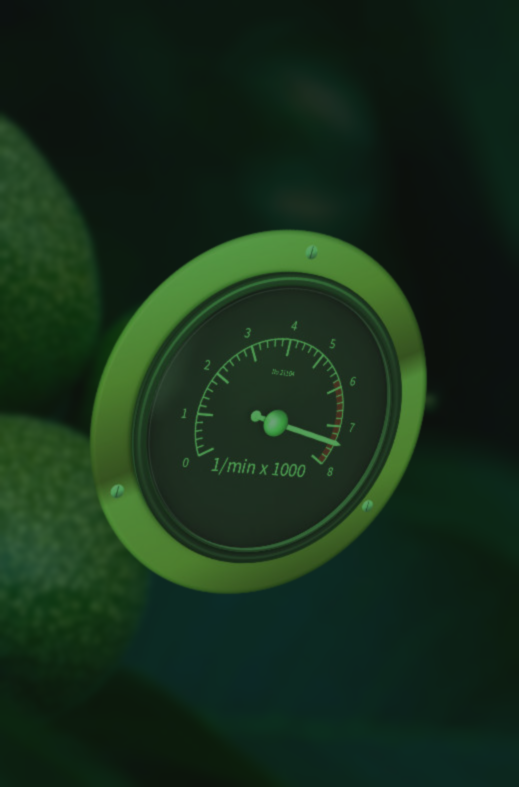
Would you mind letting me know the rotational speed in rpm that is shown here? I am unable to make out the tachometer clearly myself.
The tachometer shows 7400 rpm
